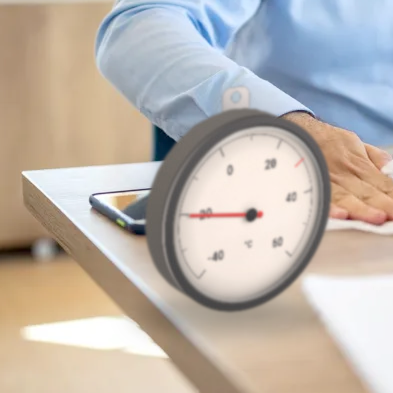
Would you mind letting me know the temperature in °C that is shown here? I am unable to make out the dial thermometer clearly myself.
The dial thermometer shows -20 °C
